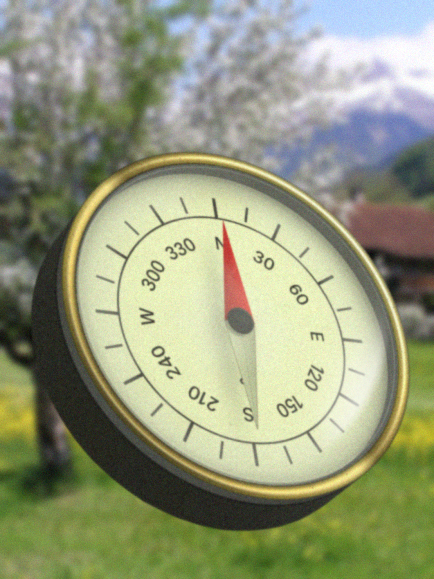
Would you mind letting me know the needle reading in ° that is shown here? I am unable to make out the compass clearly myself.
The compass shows 0 °
